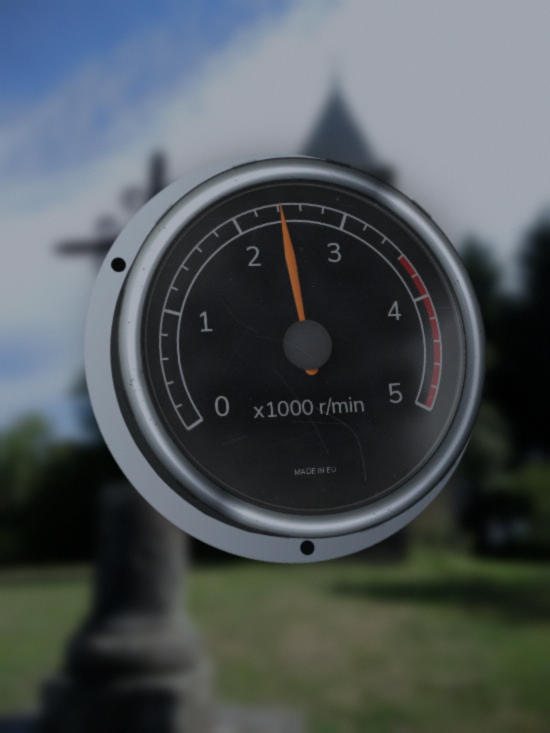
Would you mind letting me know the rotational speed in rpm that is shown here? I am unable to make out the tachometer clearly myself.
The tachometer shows 2400 rpm
